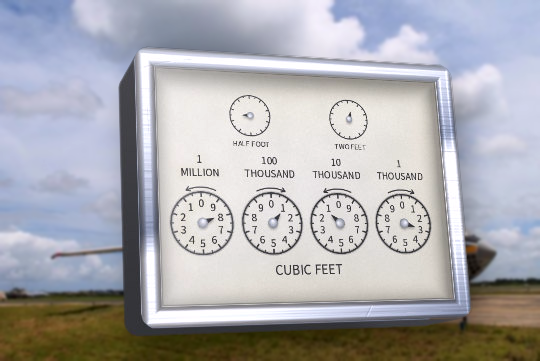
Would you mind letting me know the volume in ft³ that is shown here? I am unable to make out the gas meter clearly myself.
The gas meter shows 811300 ft³
